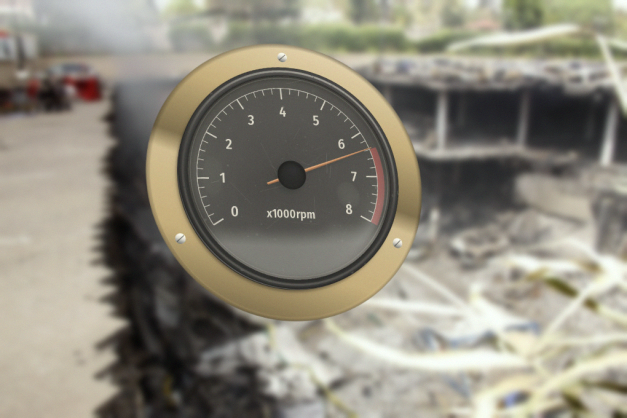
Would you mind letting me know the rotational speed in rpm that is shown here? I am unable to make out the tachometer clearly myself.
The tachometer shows 6400 rpm
